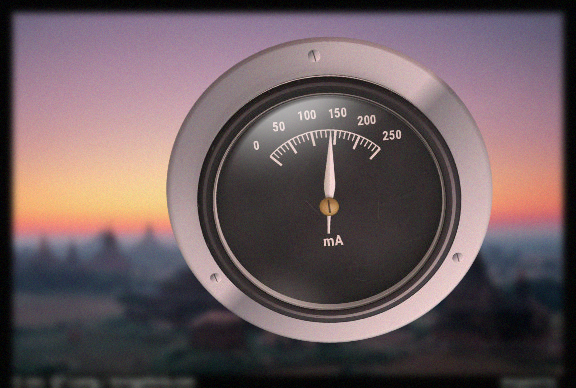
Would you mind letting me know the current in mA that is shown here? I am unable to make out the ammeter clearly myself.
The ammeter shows 140 mA
